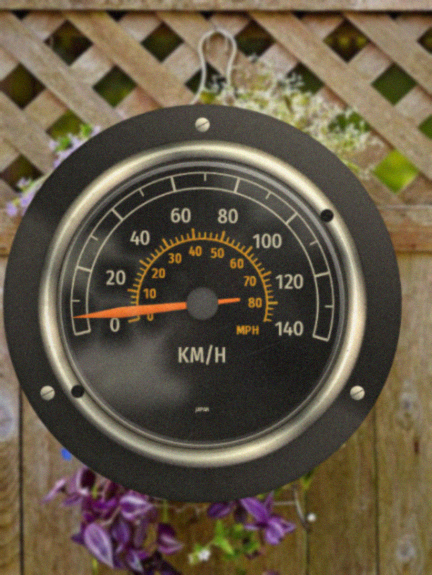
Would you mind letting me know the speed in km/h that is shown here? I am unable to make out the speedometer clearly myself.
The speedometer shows 5 km/h
